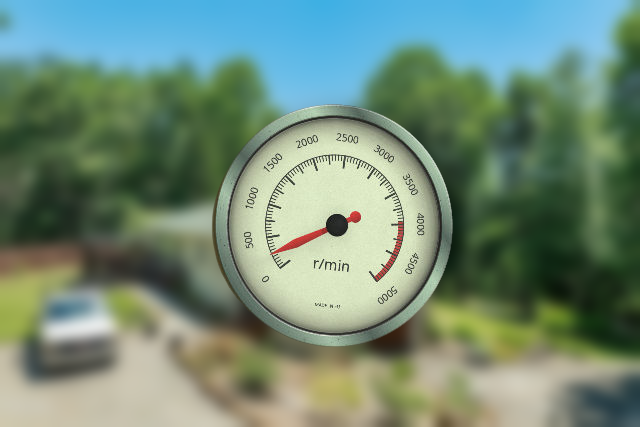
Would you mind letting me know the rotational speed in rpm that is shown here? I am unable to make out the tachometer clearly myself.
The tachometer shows 250 rpm
